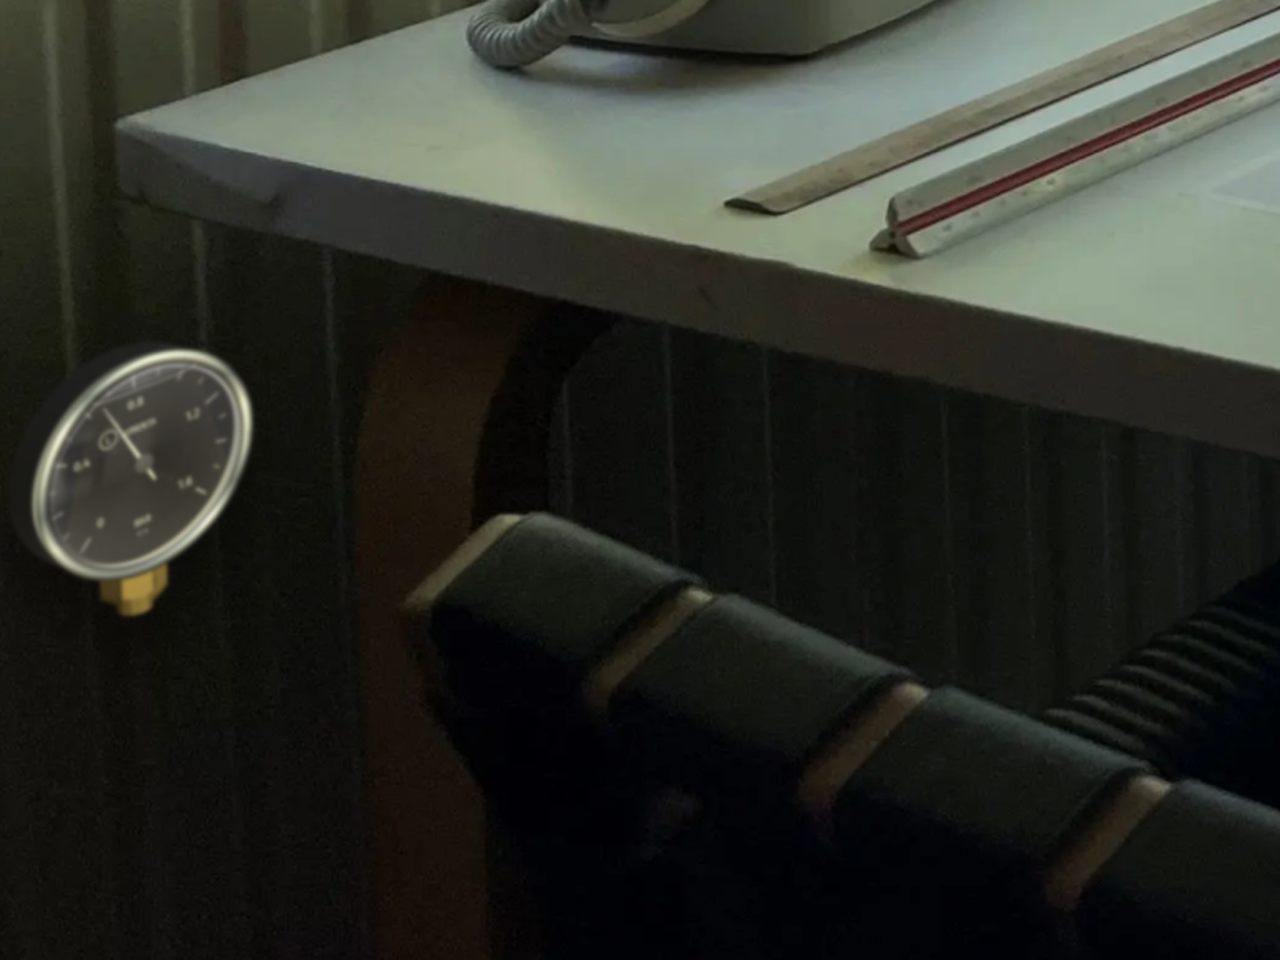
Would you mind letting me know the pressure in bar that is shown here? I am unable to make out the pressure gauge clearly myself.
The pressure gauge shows 0.65 bar
